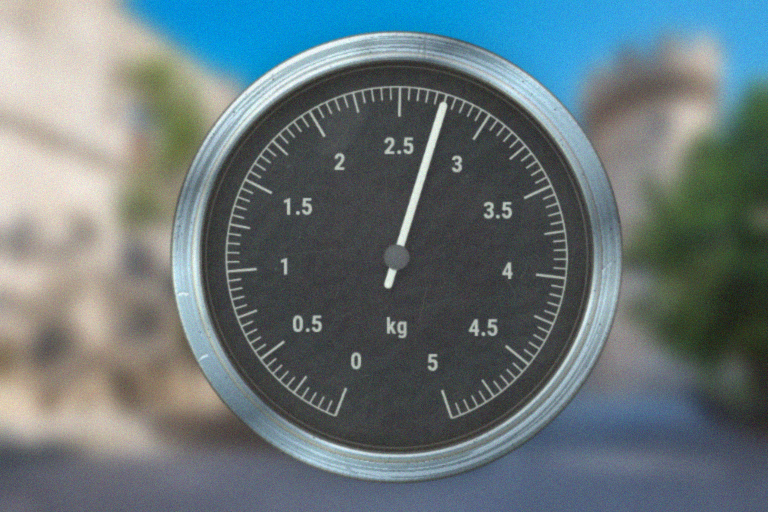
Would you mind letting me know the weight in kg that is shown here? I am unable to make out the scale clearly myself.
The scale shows 2.75 kg
